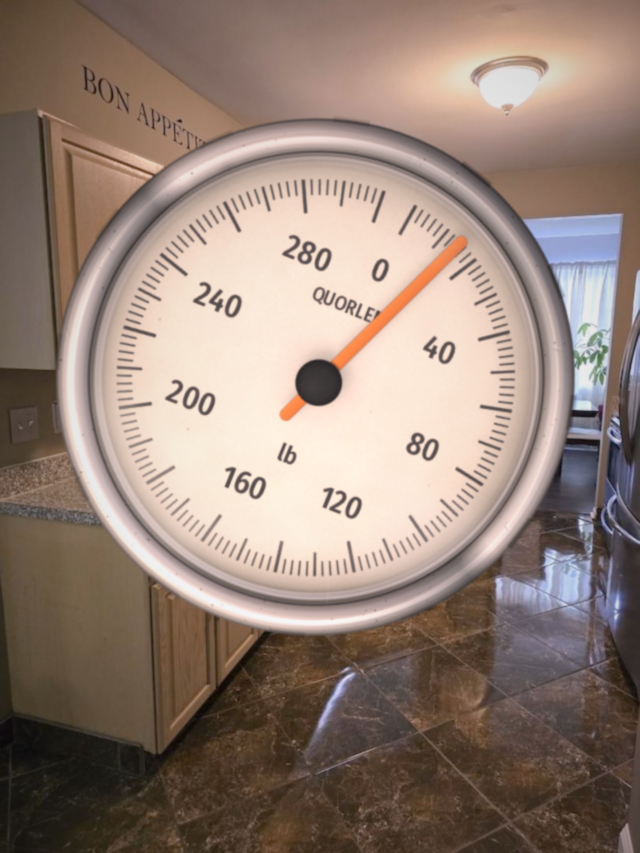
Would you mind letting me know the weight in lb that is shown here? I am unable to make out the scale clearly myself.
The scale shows 14 lb
